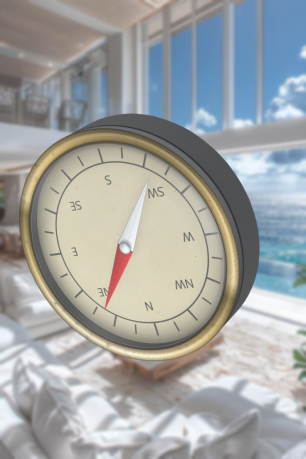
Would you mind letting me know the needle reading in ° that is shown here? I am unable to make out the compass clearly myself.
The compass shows 37.5 °
